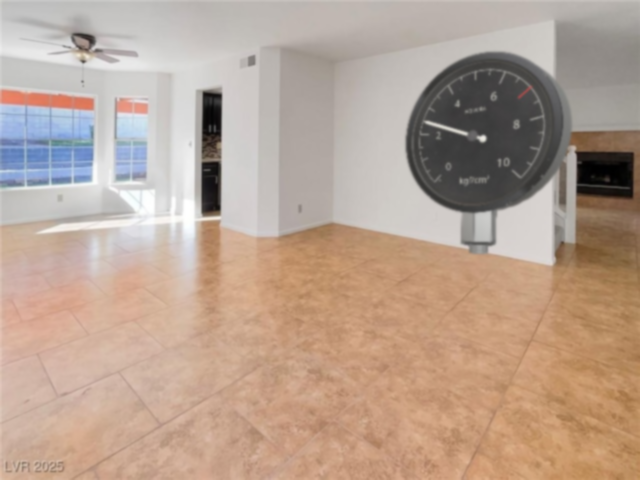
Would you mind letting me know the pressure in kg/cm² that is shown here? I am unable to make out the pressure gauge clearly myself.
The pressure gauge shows 2.5 kg/cm²
